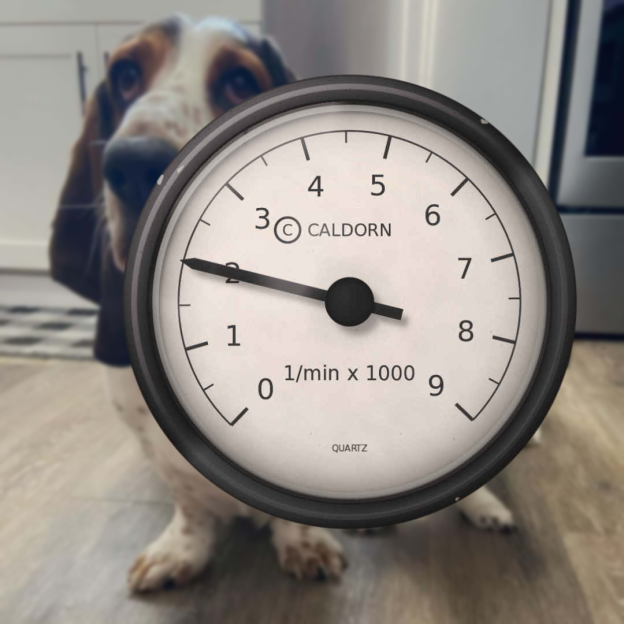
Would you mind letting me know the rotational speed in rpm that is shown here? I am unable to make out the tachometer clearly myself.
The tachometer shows 2000 rpm
